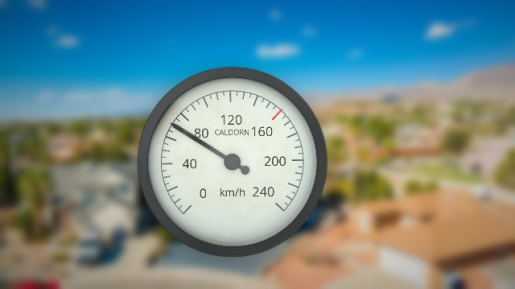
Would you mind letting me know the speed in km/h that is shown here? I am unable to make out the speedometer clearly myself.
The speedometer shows 70 km/h
